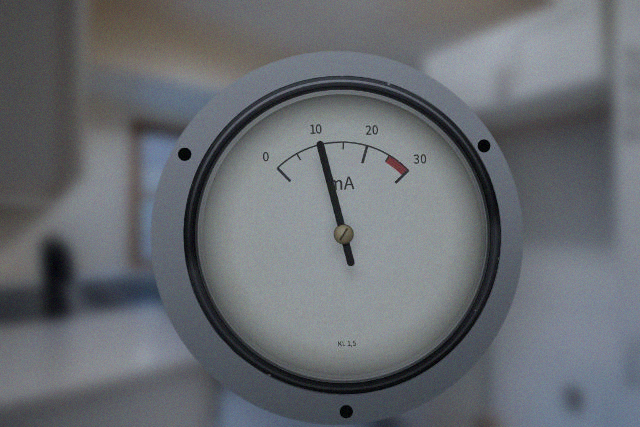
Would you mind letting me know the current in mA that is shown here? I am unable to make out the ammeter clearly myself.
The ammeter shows 10 mA
